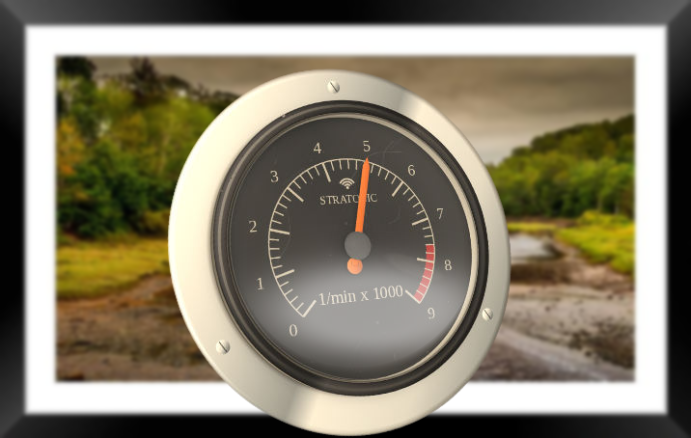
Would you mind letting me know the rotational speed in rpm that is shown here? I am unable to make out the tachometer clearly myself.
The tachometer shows 5000 rpm
